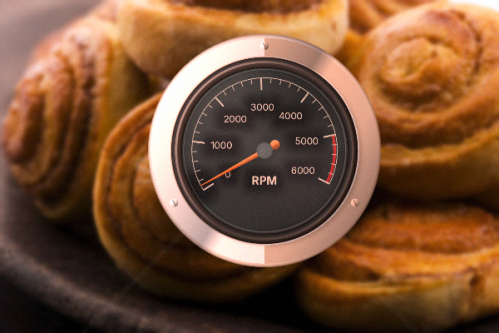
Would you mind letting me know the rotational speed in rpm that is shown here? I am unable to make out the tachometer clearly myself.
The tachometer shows 100 rpm
